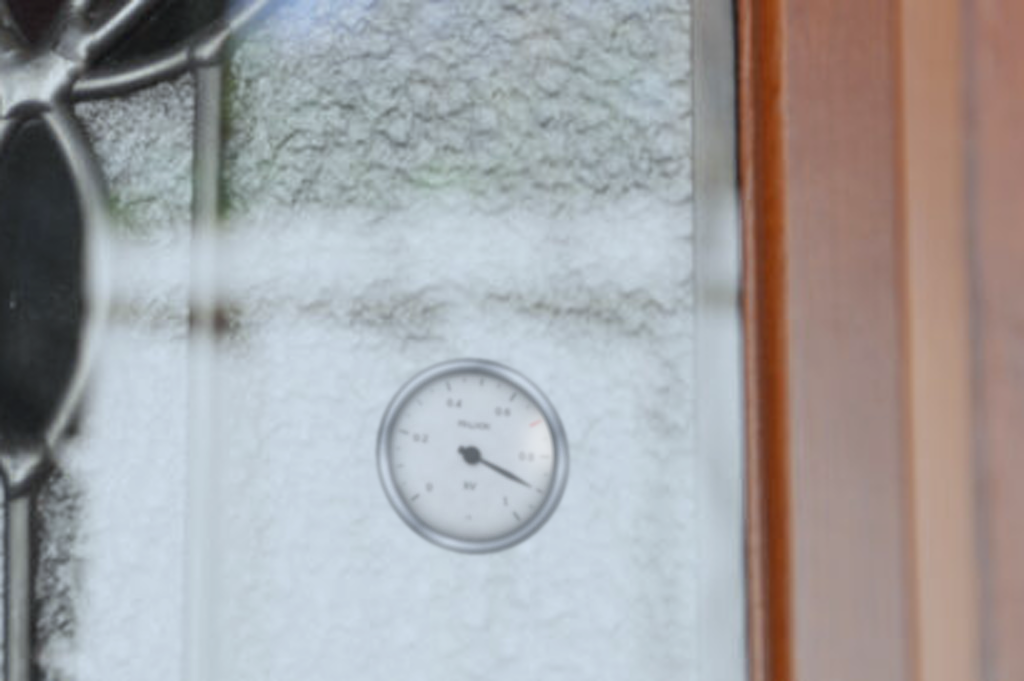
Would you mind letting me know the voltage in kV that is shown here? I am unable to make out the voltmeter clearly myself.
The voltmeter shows 0.9 kV
